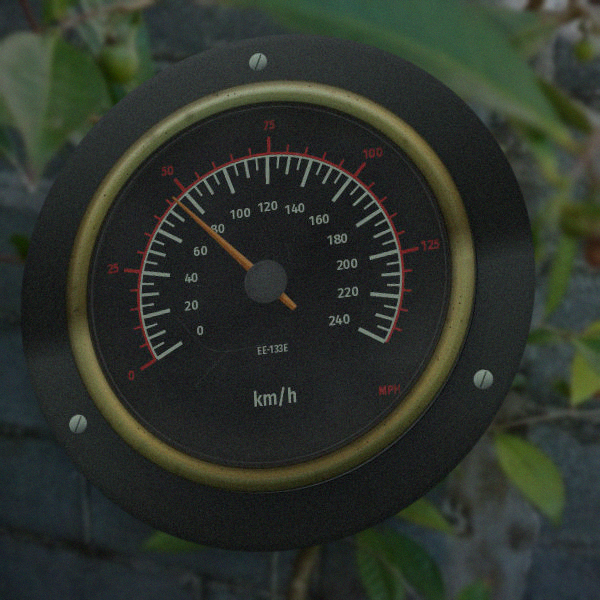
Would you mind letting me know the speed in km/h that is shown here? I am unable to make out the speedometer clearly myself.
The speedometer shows 75 km/h
